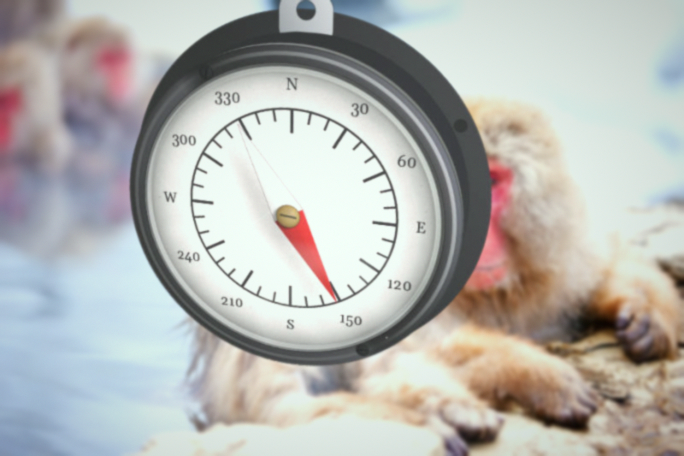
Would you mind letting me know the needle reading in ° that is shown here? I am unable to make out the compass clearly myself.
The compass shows 150 °
